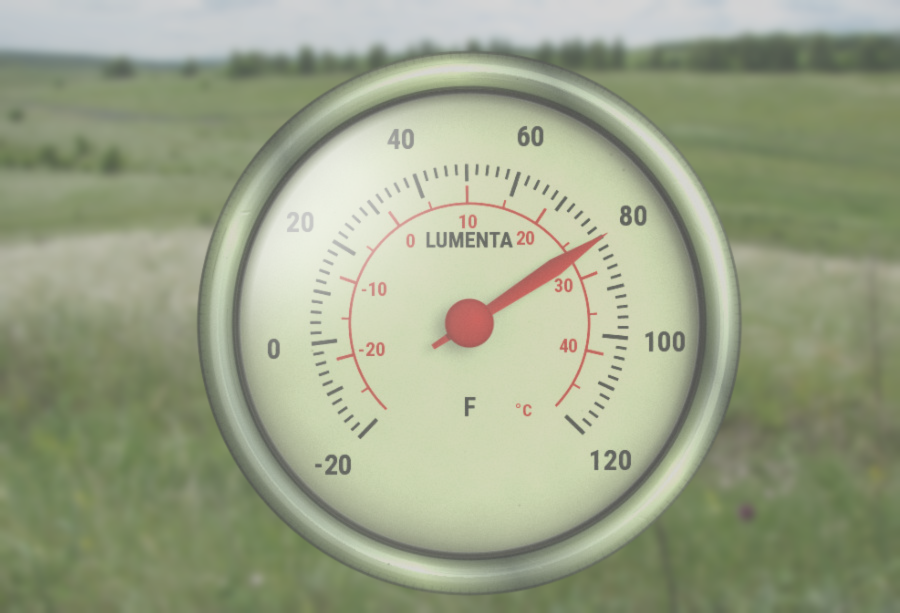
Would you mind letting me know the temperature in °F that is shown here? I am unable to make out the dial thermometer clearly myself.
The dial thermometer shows 80 °F
